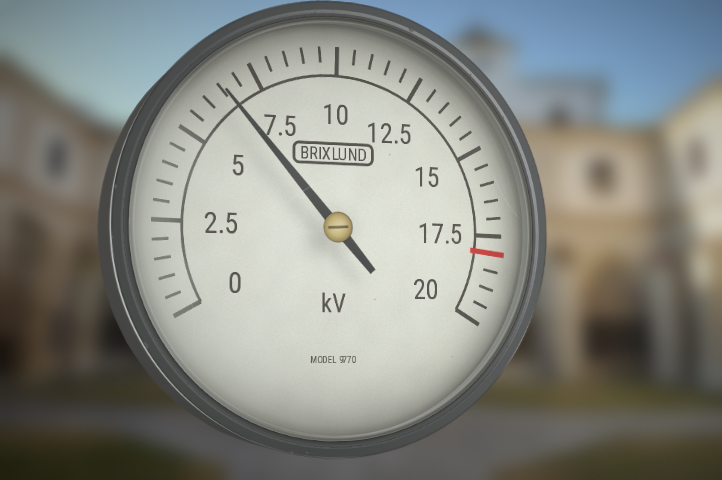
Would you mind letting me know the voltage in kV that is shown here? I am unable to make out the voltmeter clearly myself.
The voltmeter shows 6.5 kV
